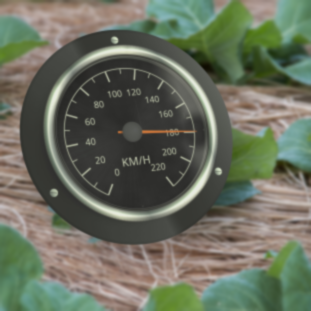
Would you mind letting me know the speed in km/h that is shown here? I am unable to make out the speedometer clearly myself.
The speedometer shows 180 km/h
